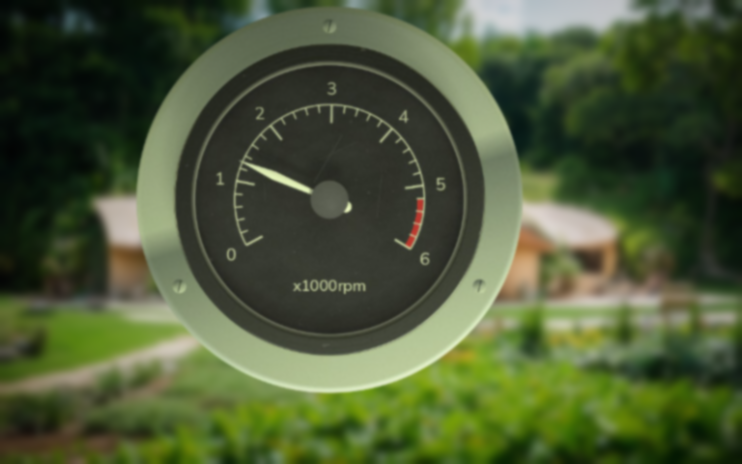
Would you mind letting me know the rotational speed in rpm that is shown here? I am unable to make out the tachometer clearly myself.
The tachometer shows 1300 rpm
